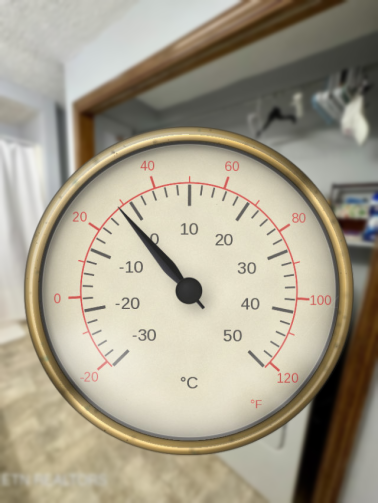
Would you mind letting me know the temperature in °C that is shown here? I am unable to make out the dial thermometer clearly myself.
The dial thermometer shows -2 °C
